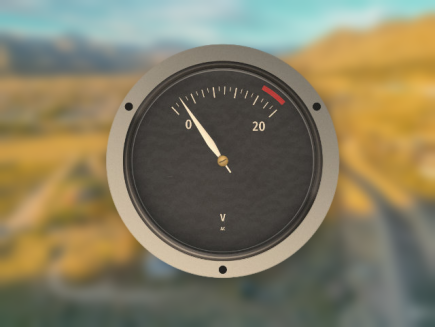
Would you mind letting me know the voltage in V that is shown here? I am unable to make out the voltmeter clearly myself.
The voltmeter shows 2 V
